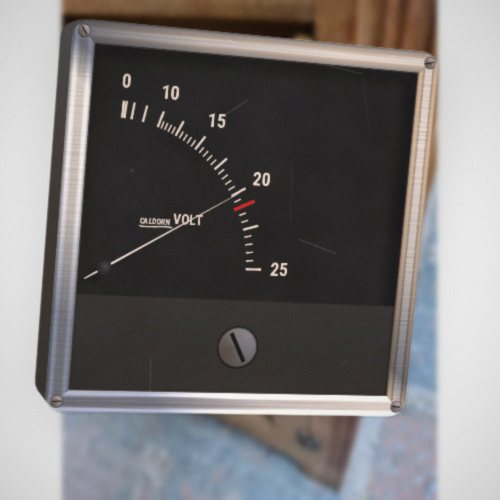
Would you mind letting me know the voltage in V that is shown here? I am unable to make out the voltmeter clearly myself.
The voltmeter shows 20 V
